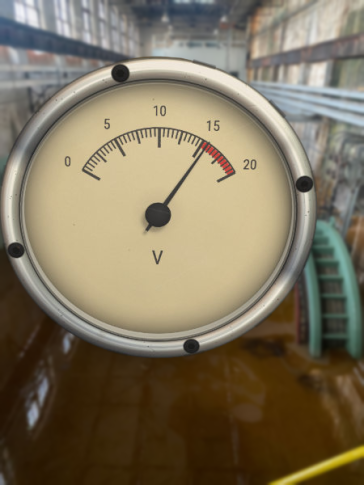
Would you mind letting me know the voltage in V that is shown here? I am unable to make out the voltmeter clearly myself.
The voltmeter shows 15.5 V
